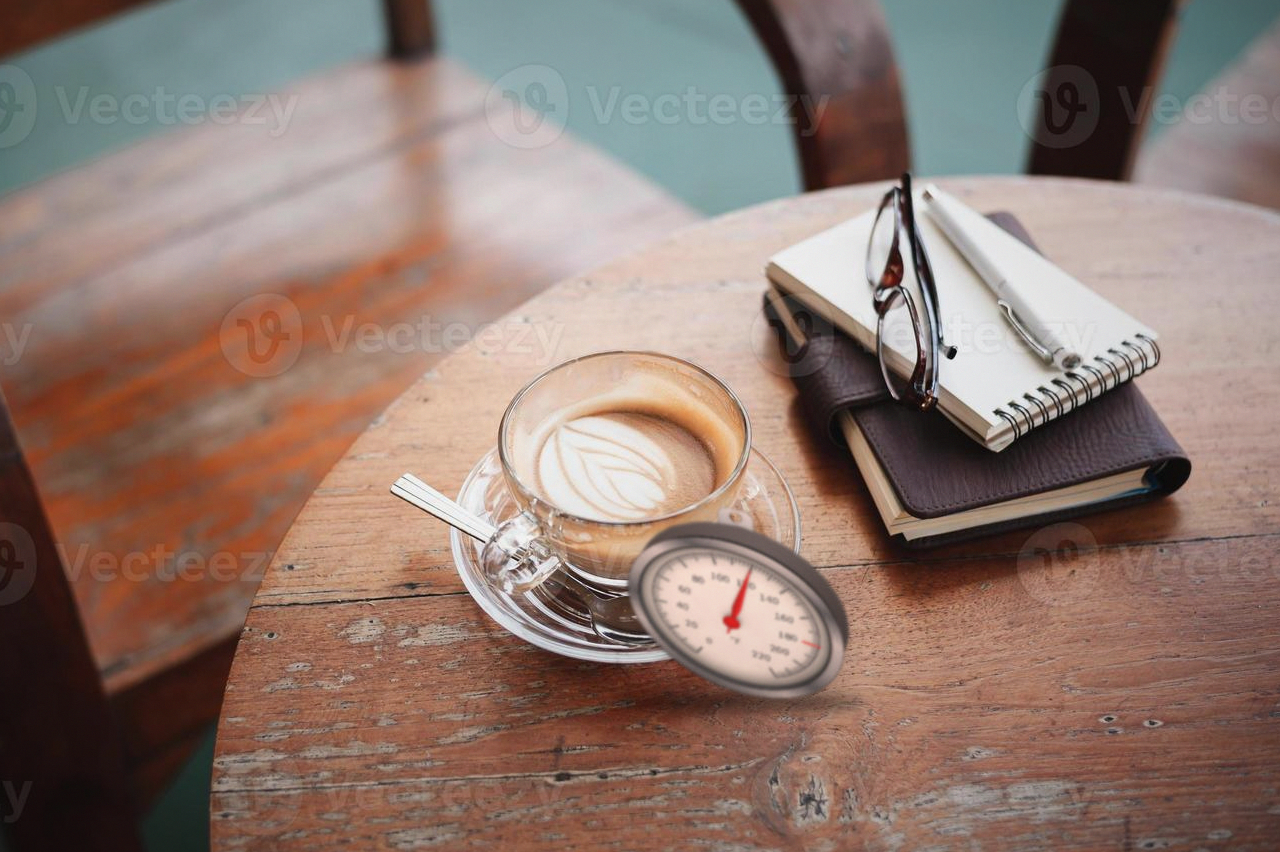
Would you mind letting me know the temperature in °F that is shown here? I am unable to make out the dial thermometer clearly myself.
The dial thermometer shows 120 °F
